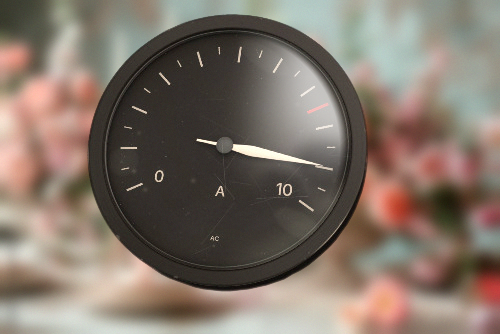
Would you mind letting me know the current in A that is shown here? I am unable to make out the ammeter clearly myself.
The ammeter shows 9 A
